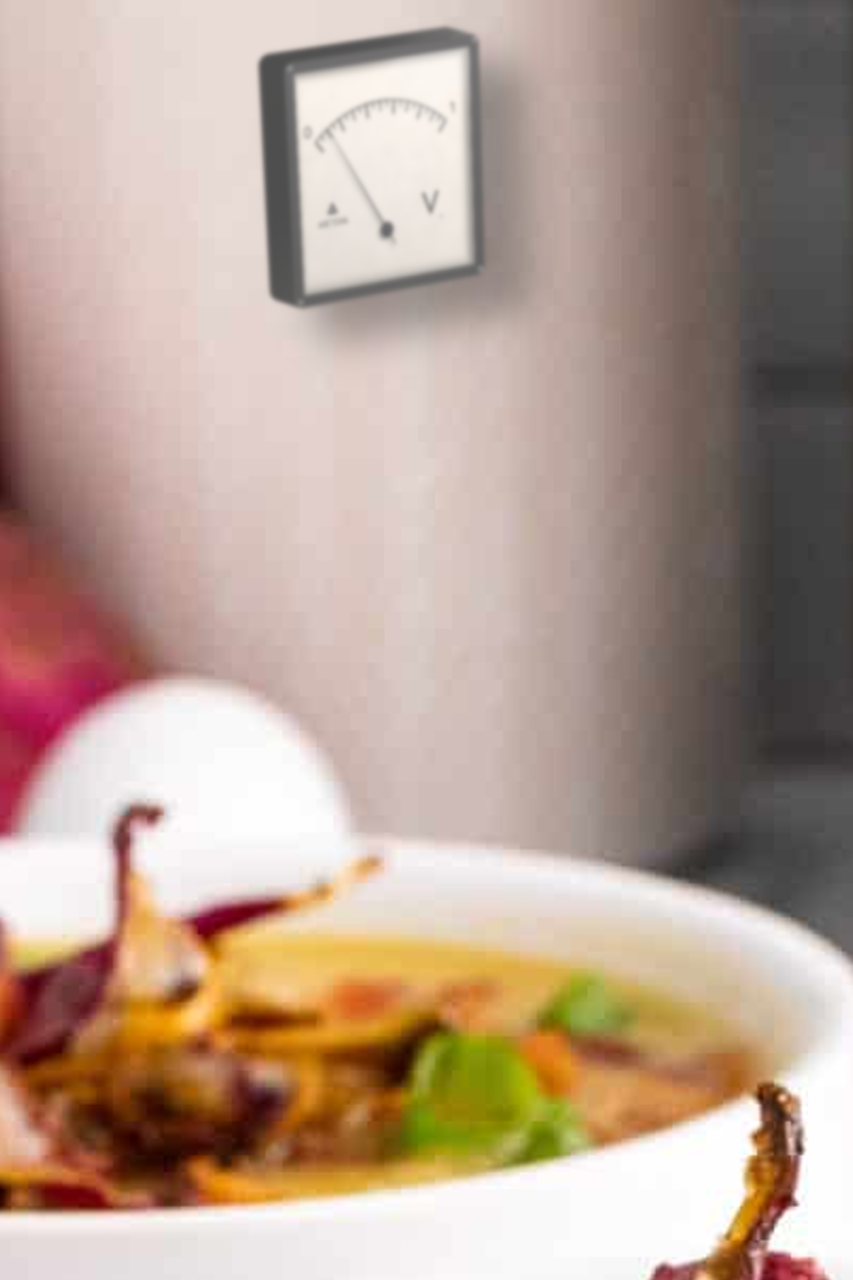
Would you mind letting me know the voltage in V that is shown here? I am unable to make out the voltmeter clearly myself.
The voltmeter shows 0.1 V
